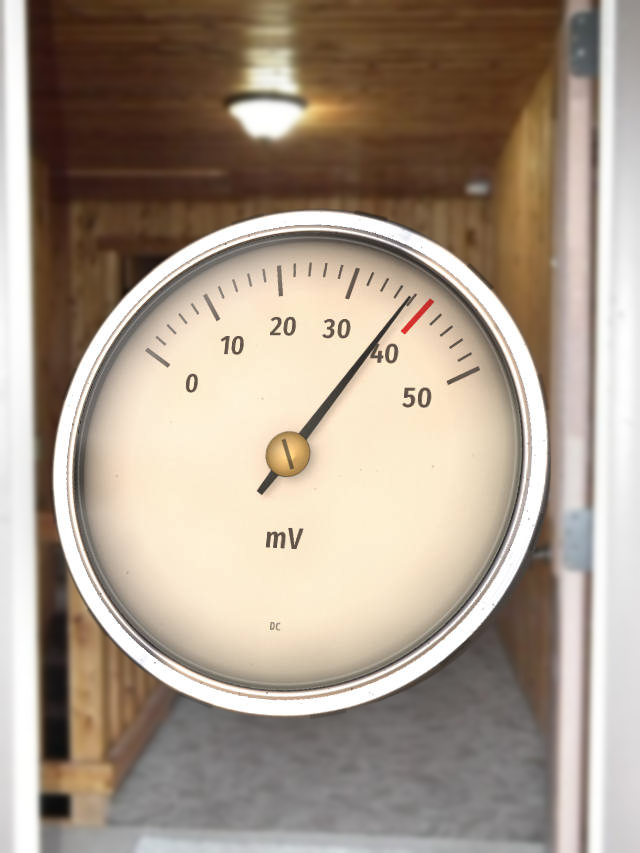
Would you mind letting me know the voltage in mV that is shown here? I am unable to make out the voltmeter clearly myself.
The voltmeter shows 38 mV
